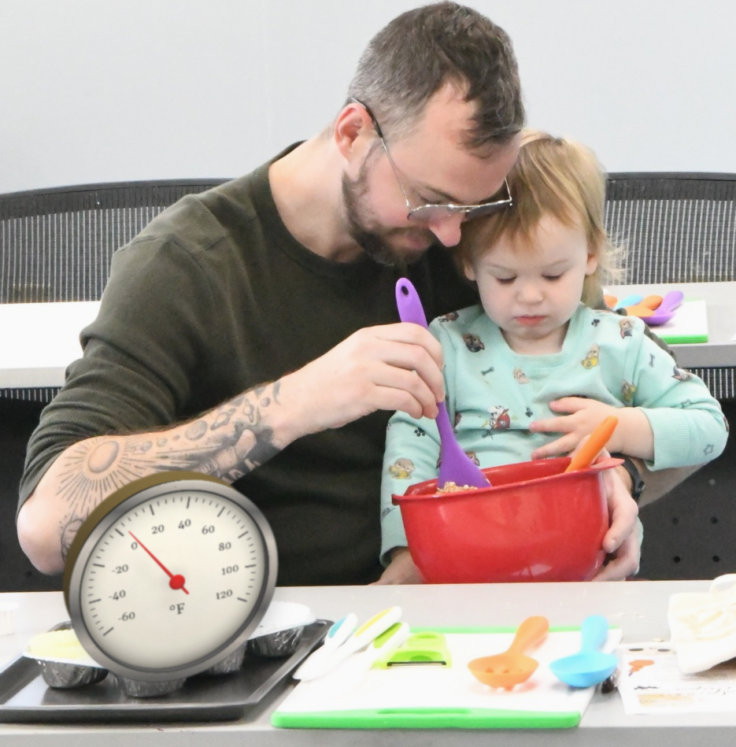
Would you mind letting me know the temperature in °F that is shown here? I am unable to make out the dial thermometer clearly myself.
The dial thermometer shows 4 °F
